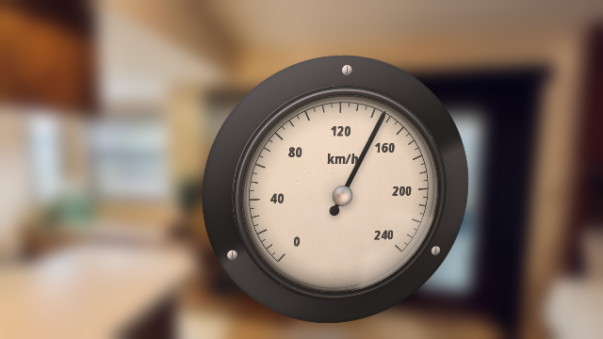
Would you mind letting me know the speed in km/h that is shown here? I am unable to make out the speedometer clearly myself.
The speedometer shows 145 km/h
